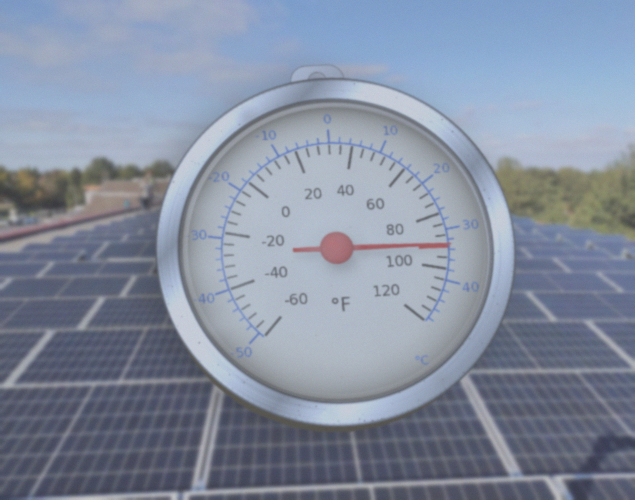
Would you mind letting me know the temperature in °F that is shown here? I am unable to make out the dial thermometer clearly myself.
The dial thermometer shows 92 °F
